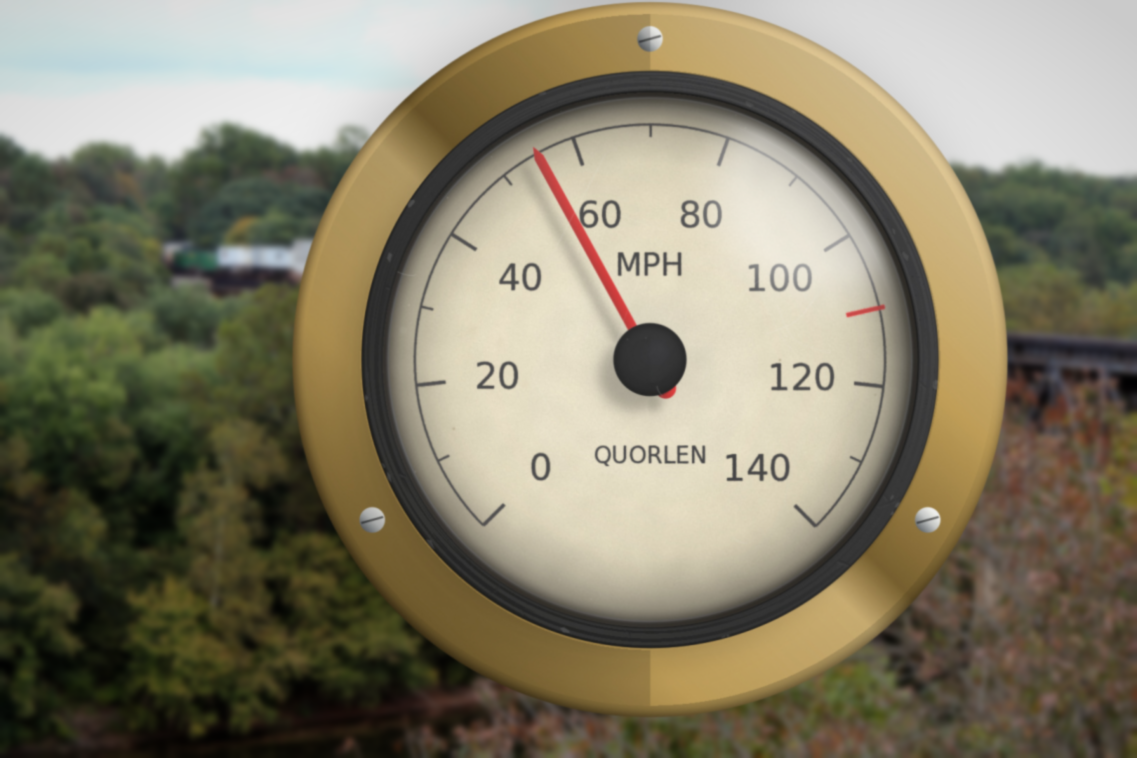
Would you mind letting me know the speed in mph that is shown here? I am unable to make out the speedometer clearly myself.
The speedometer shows 55 mph
